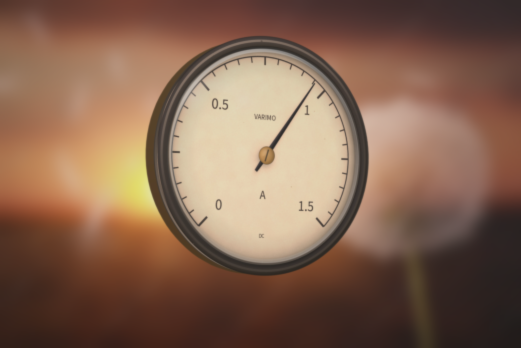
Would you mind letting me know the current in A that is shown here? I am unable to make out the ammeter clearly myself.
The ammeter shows 0.95 A
